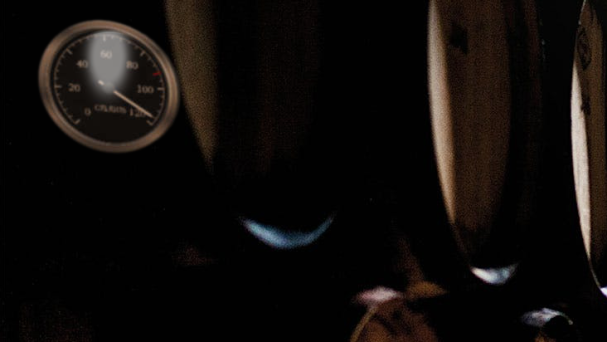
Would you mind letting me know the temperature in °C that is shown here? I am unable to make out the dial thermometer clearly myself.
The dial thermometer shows 116 °C
